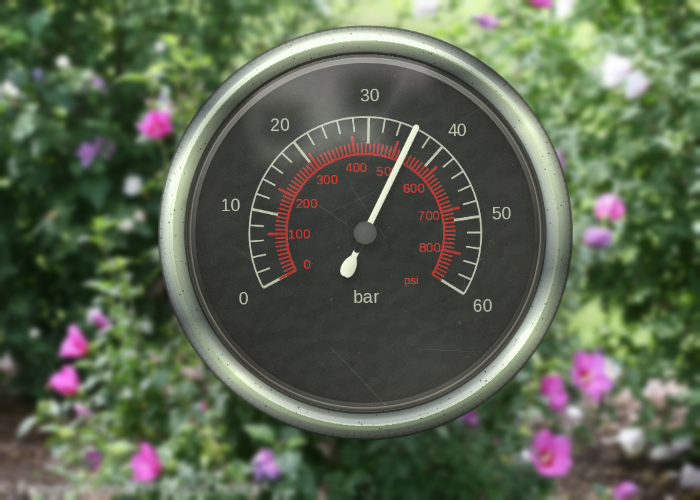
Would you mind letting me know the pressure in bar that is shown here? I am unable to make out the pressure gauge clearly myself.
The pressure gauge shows 36 bar
